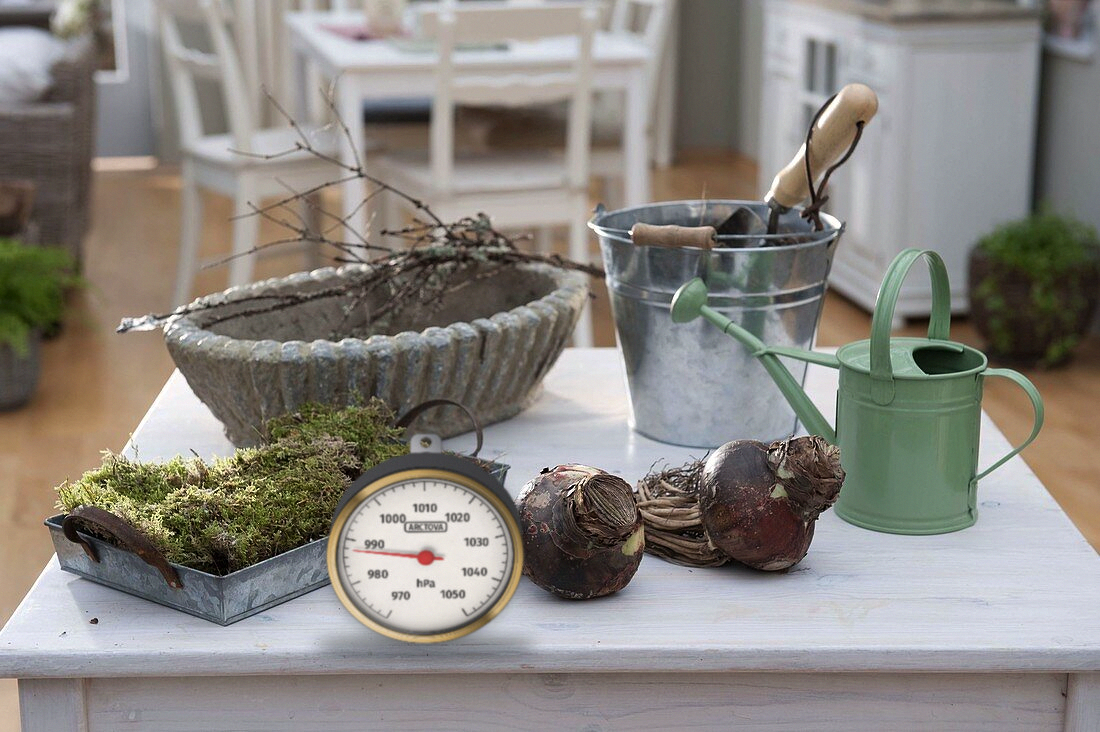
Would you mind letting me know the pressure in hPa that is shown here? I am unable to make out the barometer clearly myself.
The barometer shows 988 hPa
